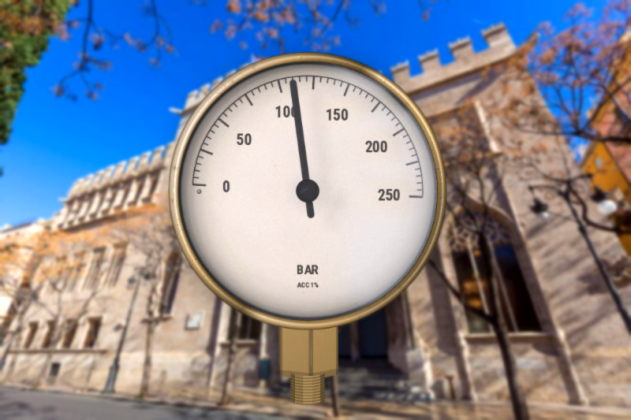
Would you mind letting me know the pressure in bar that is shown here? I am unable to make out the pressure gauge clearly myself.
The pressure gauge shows 110 bar
